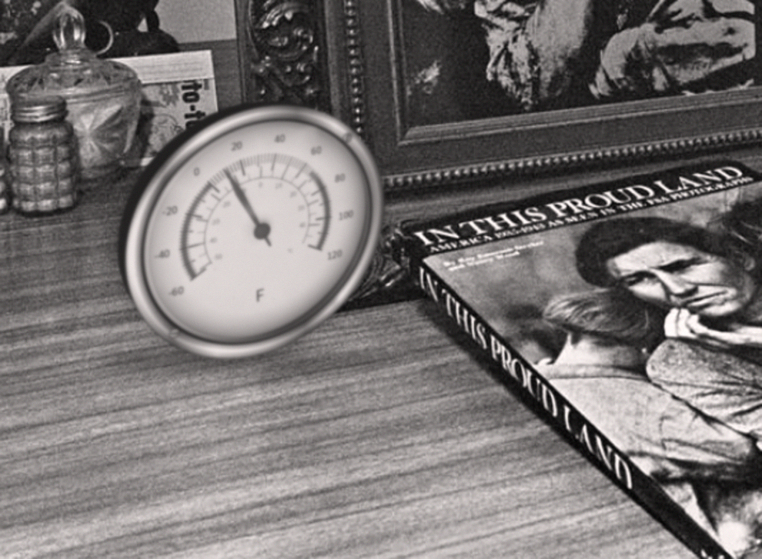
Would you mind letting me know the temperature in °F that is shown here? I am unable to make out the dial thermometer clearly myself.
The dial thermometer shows 10 °F
